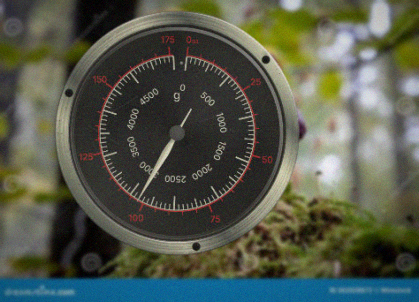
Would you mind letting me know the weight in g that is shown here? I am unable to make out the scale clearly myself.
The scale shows 2900 g
